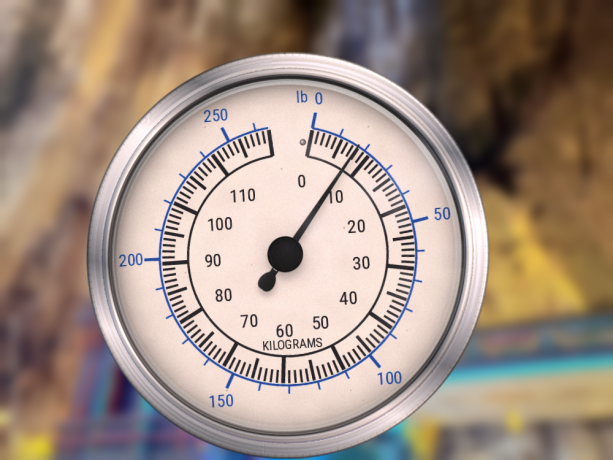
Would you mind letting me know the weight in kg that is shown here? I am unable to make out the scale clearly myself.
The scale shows 8 kg
